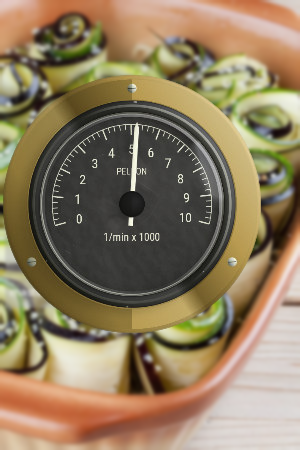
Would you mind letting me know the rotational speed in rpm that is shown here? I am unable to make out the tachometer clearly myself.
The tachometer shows 5200 rpm
